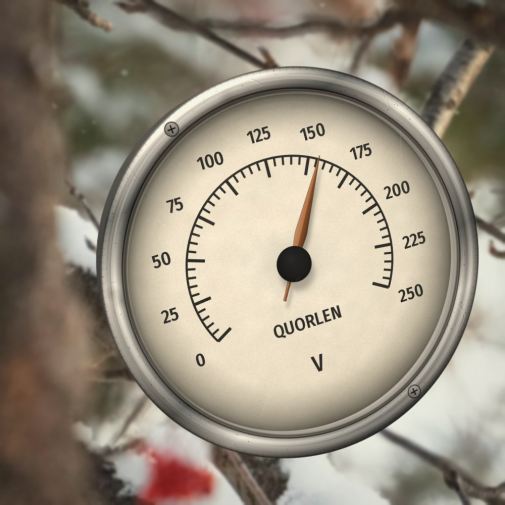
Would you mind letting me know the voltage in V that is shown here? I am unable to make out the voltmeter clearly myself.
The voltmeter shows 155 V
